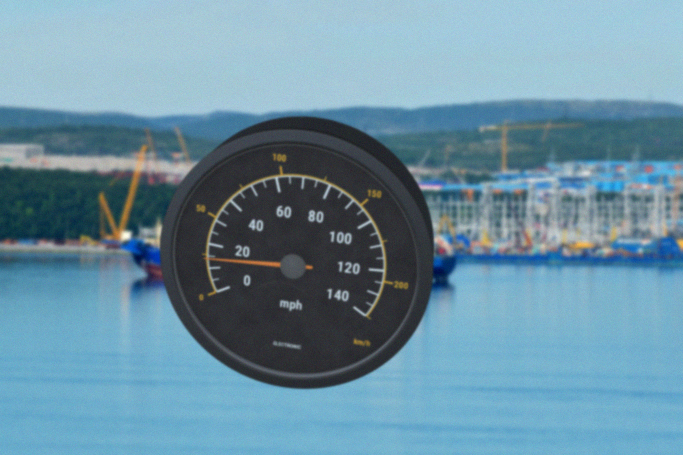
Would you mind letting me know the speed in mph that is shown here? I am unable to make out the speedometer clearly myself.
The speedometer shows 15 mph
